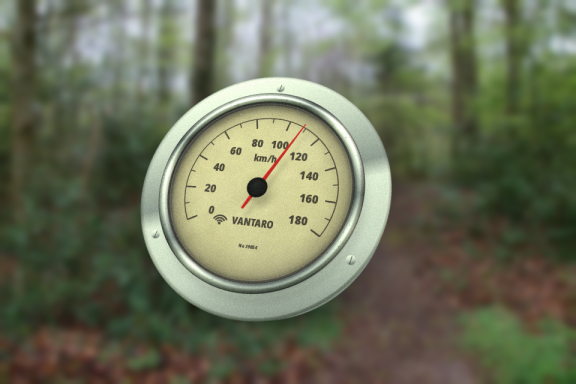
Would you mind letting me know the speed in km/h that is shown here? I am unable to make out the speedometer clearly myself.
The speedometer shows 110 km/h
